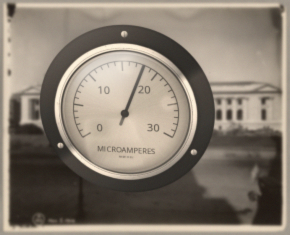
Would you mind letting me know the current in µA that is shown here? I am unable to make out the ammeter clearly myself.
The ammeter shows 18 µA
